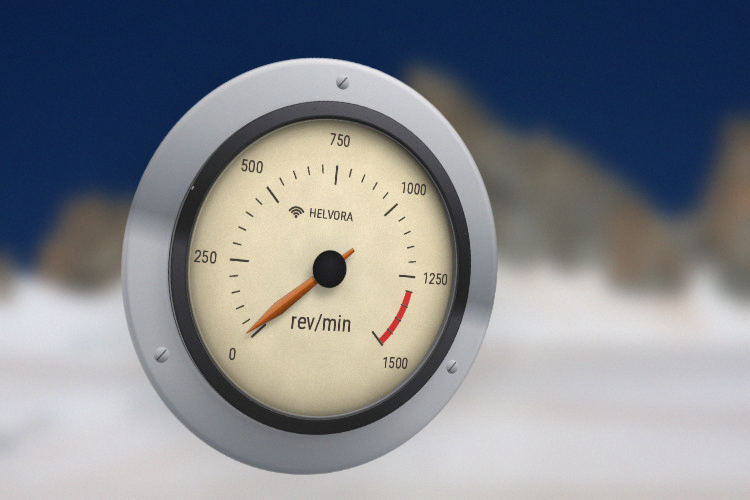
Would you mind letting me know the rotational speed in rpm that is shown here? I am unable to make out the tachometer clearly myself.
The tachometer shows 25 rpm
